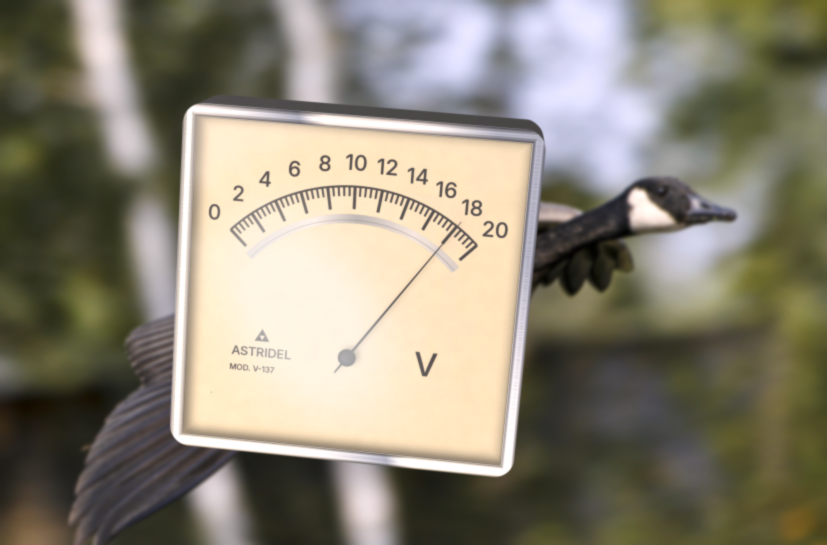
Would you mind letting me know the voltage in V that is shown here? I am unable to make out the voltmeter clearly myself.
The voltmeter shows 18 V
